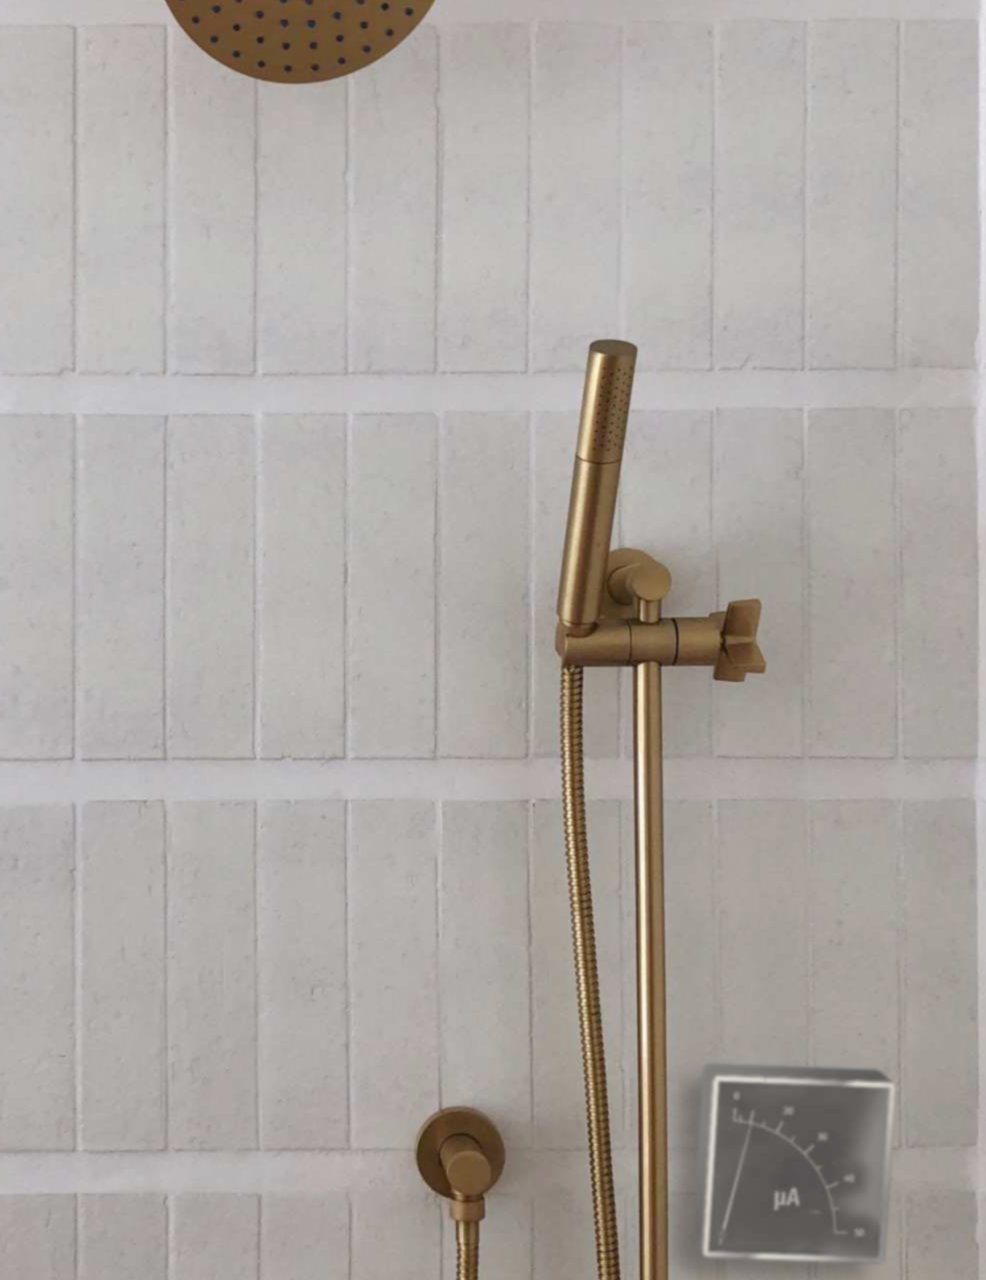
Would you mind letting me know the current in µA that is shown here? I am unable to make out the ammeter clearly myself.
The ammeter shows 10 µA
